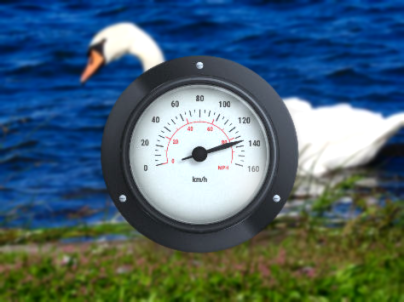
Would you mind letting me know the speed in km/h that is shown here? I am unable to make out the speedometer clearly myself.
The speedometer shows 135 km/h
